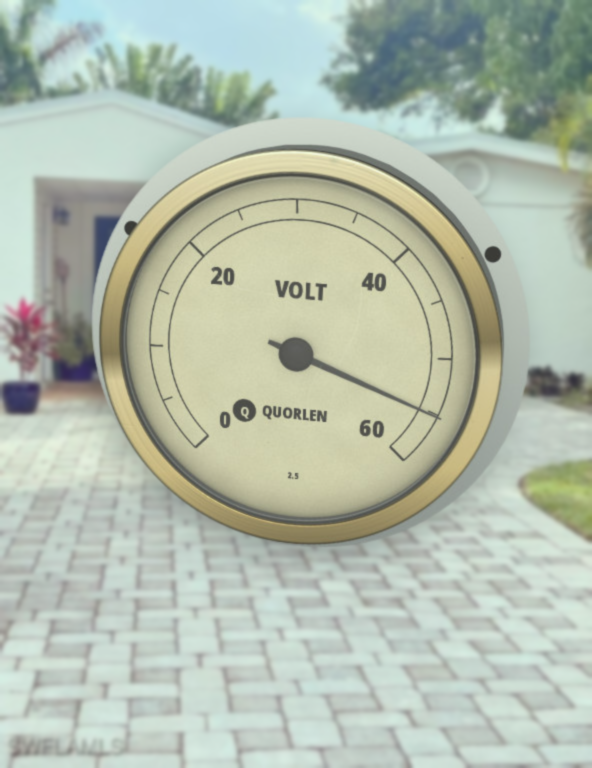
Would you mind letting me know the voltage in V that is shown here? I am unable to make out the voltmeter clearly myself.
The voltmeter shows 55 V
